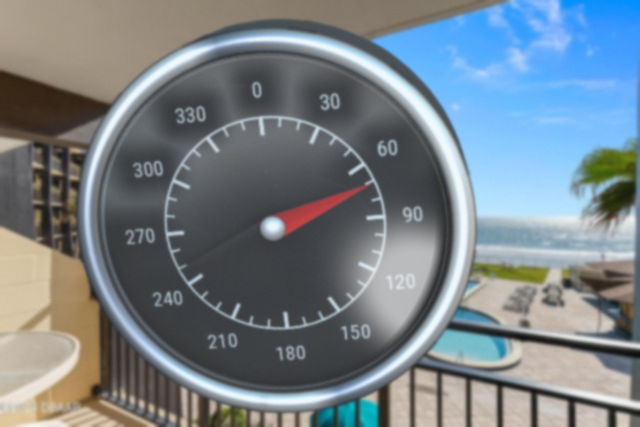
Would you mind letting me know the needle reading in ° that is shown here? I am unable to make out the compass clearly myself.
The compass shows 70 °
